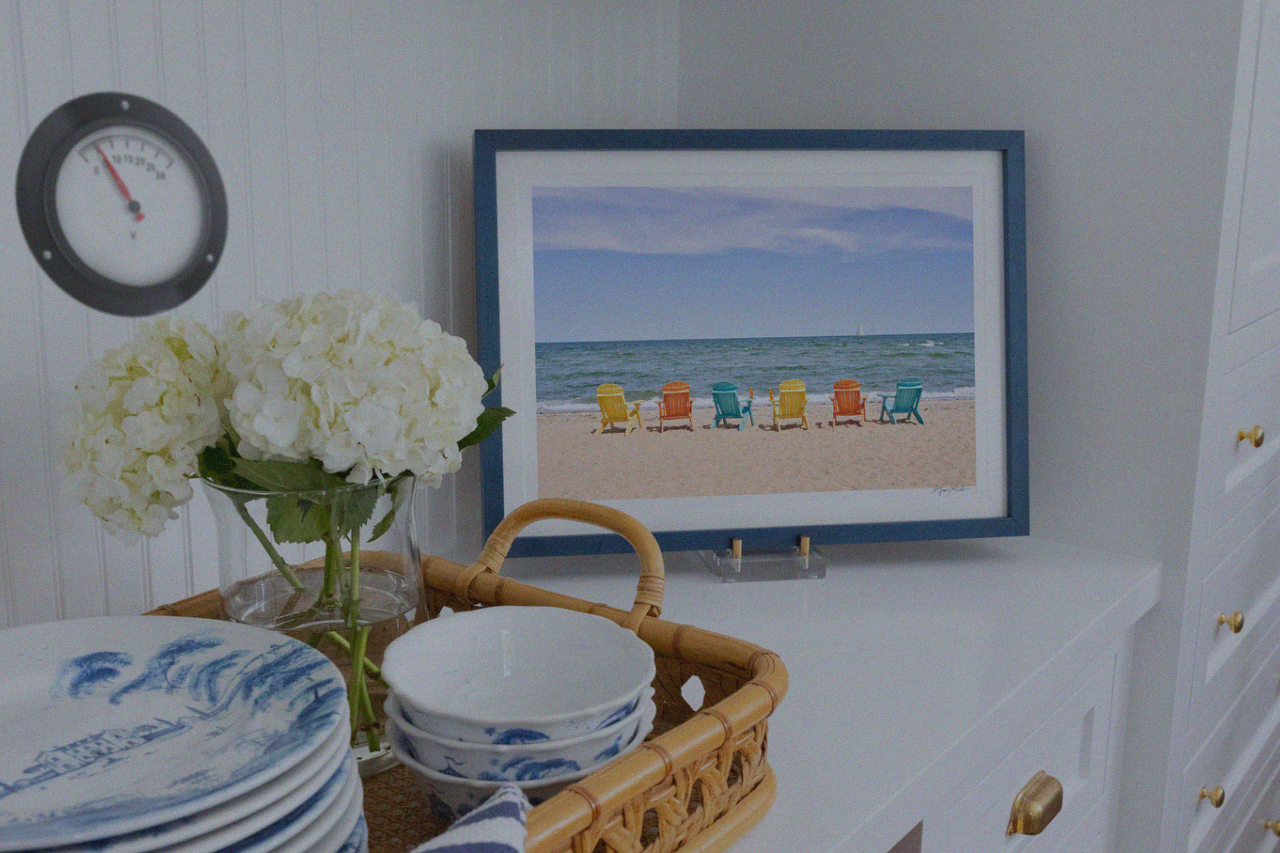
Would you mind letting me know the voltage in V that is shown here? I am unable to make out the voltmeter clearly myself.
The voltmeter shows 5 V
